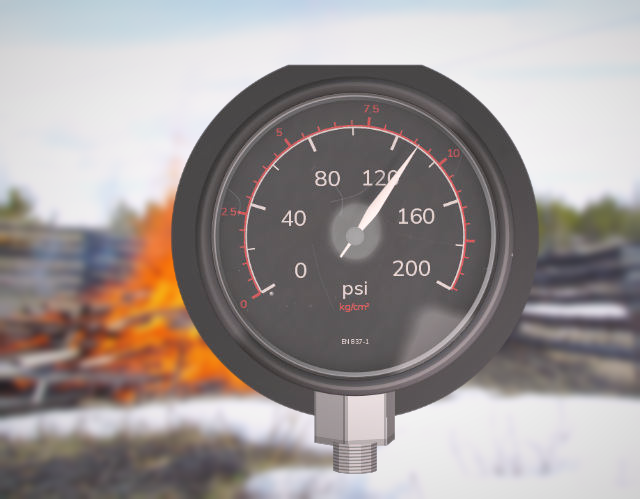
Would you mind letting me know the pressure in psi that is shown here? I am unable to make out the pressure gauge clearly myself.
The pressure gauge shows 130 psi
